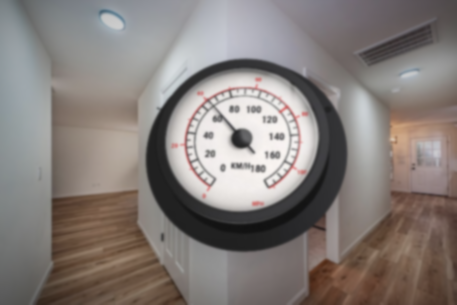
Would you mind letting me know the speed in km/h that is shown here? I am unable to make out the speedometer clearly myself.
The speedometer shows 65 km/h
